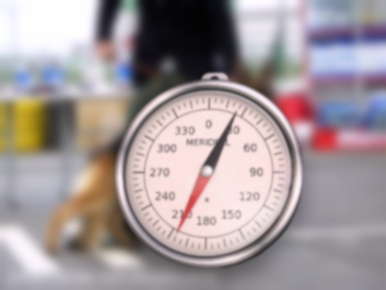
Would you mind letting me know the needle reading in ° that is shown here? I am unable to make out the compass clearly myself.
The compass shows 205 °
